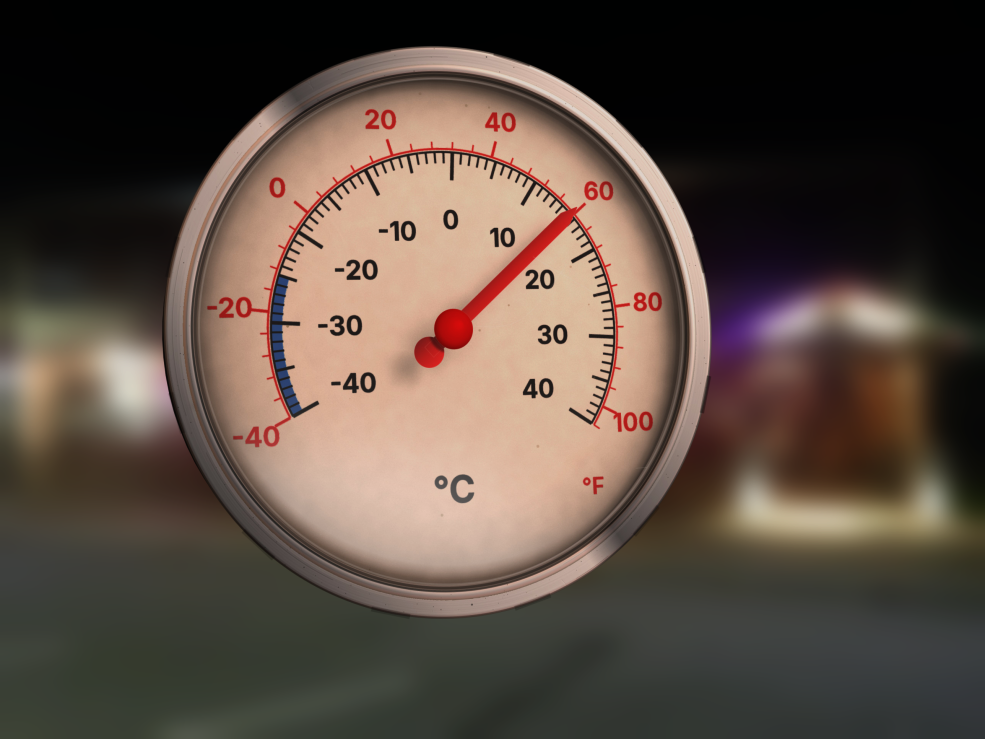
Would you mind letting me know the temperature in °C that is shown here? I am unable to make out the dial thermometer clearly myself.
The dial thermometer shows 15 °C
